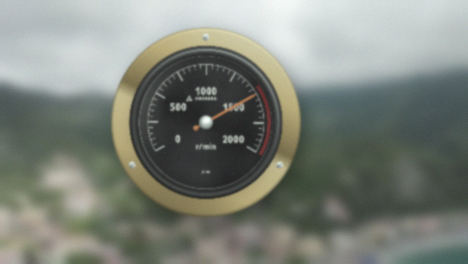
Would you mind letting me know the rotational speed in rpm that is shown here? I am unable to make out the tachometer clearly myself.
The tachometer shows 1500 rpm
